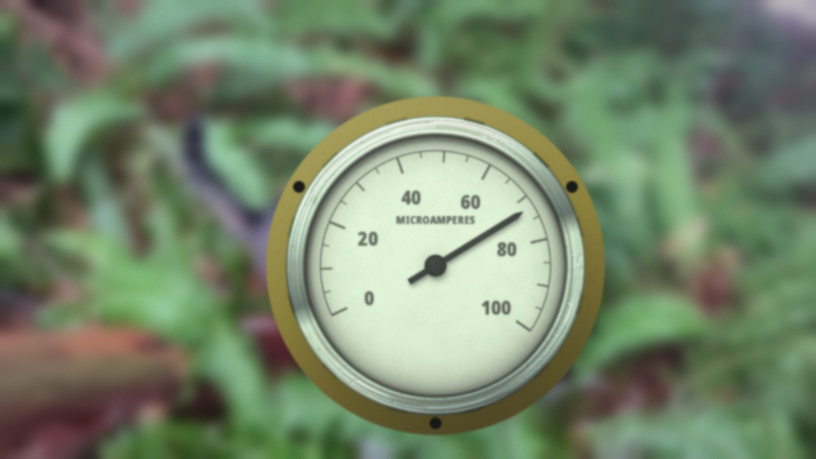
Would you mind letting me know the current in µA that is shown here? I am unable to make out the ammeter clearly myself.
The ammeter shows 72.5 µA
